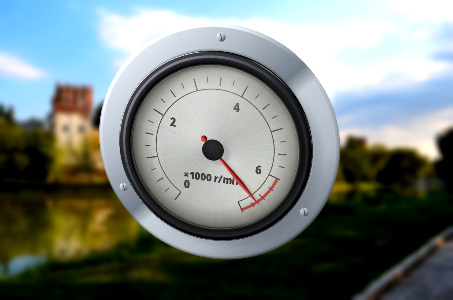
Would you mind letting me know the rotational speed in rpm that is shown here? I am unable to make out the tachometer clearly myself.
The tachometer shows 6625 rpm
